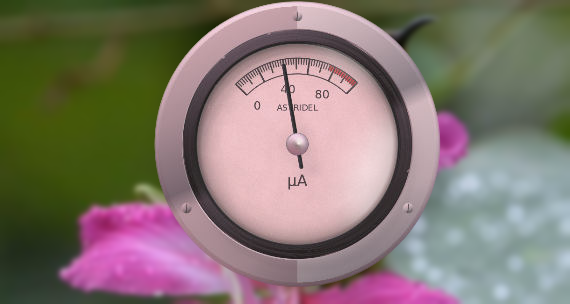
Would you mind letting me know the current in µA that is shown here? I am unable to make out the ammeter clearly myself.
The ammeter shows 40 µA
